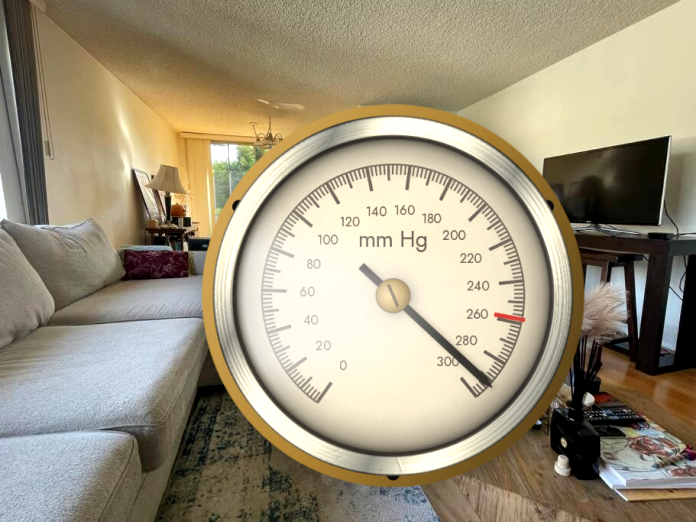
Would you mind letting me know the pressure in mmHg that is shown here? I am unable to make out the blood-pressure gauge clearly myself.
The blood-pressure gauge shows 292 mmHg
